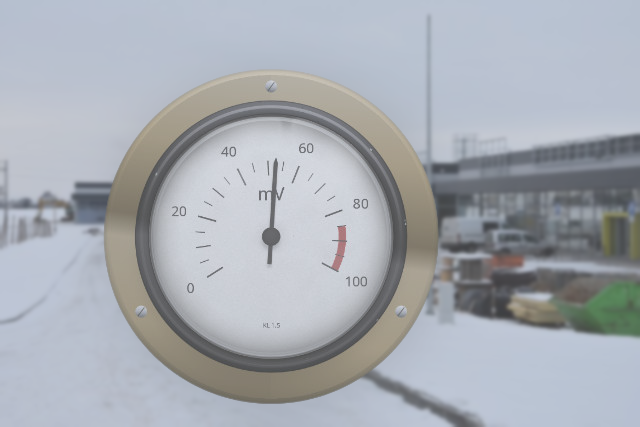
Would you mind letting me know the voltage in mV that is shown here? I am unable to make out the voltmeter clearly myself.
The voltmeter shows 52.5 mV
